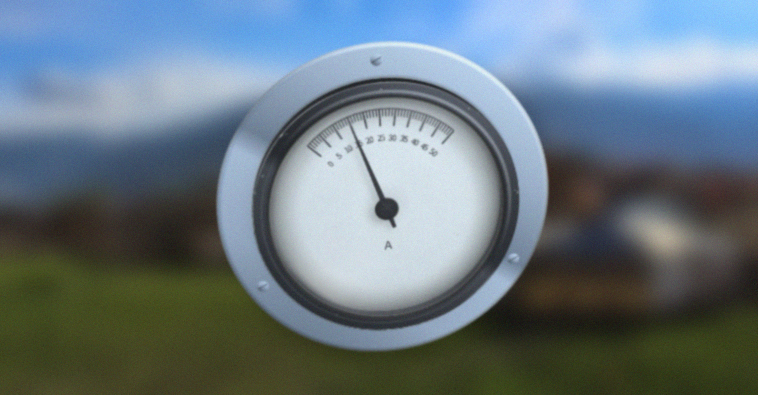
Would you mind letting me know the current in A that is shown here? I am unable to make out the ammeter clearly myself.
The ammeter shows 15 A
